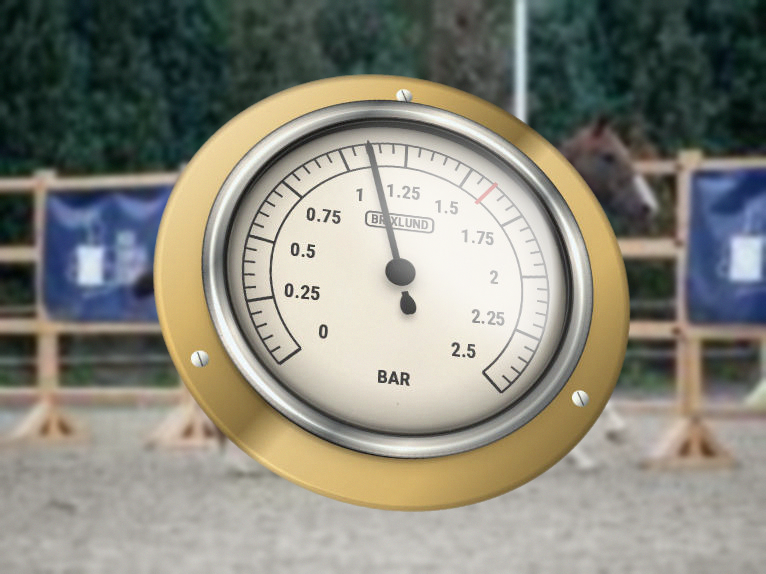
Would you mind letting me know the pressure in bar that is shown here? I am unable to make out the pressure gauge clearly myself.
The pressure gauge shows 1.1 bar
